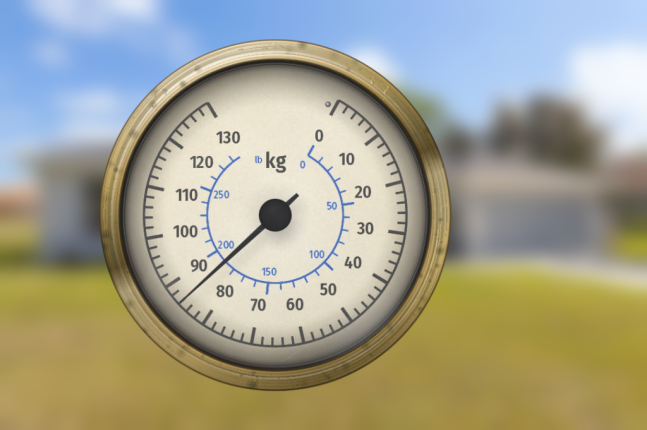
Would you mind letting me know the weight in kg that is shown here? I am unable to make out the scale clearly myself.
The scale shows 86 kg
